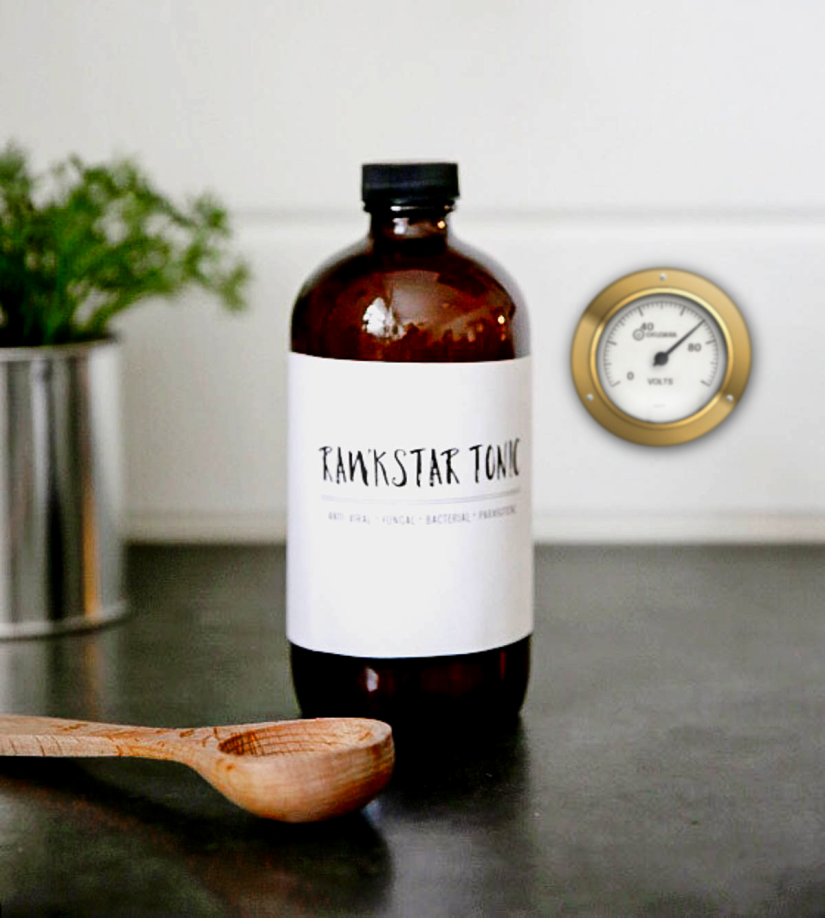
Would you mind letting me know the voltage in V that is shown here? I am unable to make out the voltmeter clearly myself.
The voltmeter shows 70 V
